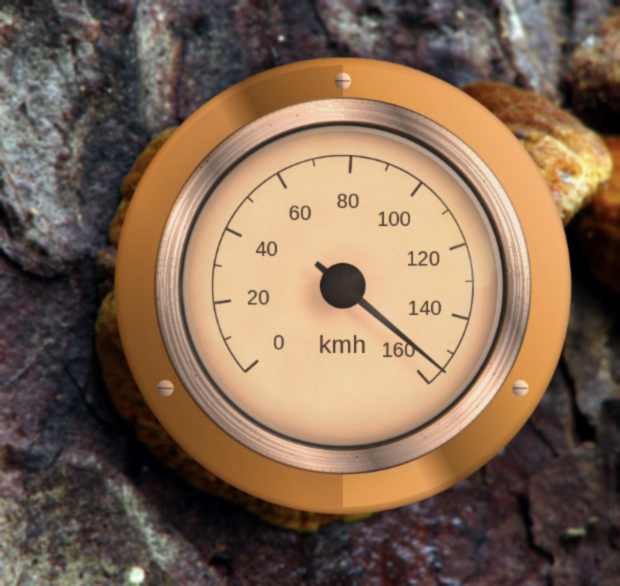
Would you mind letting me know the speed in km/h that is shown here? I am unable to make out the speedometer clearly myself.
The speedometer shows 155 km/h
